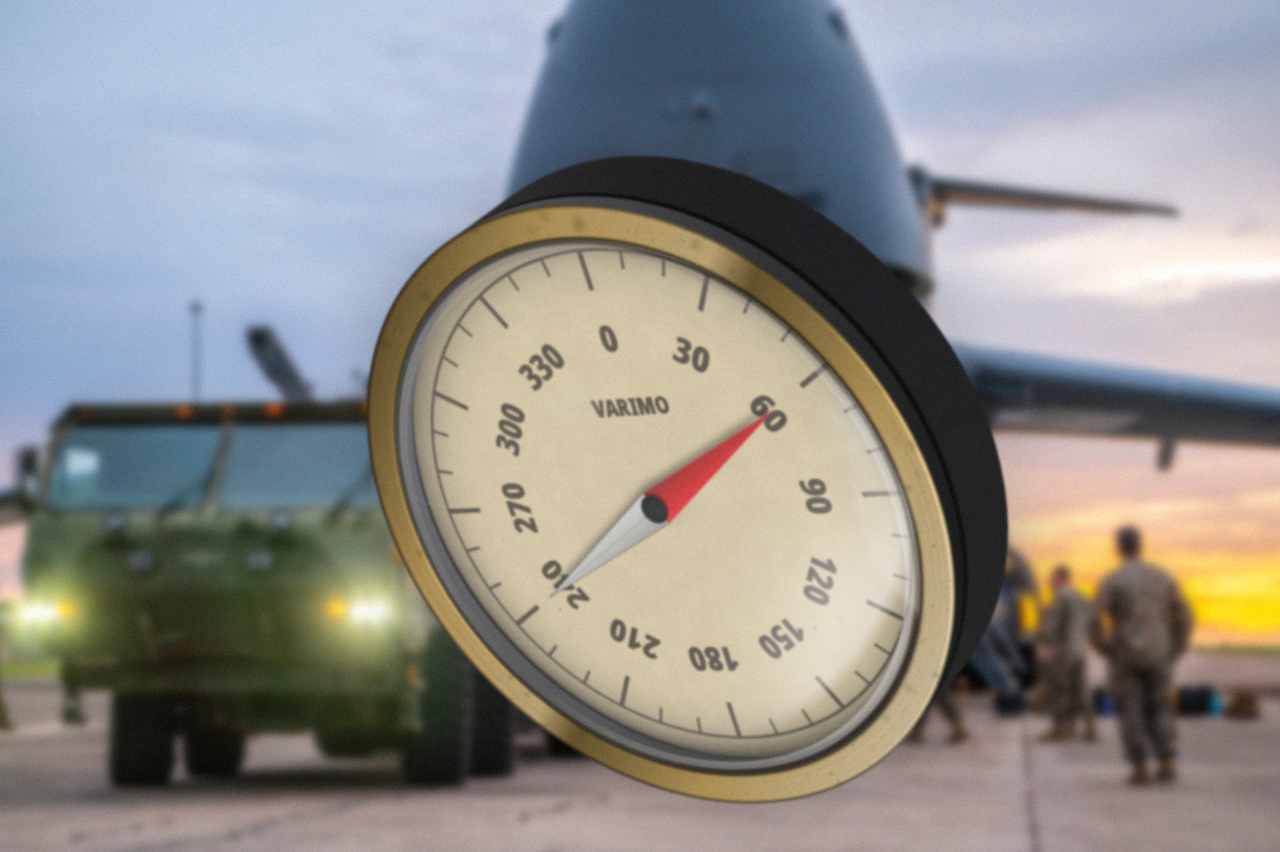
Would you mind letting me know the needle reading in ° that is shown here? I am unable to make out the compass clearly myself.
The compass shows 60 °
